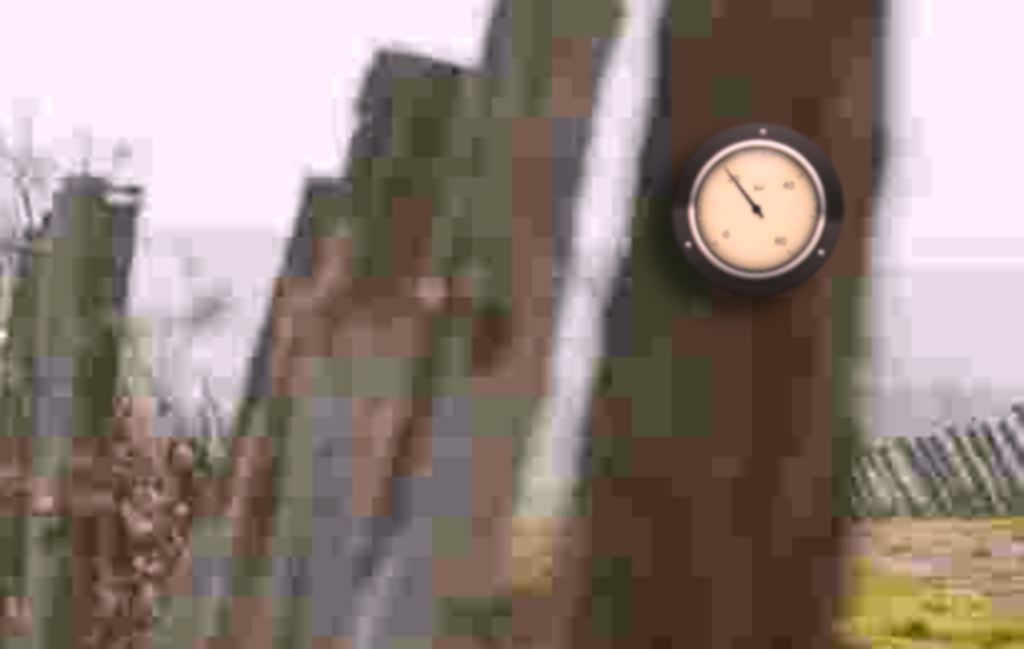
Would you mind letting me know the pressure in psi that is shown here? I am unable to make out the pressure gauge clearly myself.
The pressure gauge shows 20 psi
